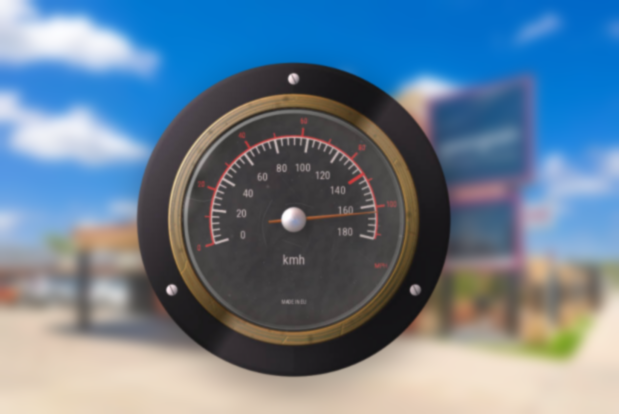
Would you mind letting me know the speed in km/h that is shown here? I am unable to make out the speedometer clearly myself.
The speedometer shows 164 km/h
